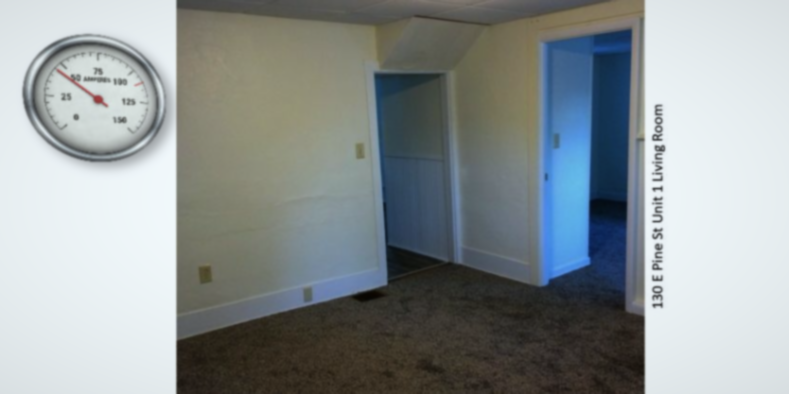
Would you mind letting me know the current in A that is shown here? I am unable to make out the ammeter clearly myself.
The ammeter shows 45 A
